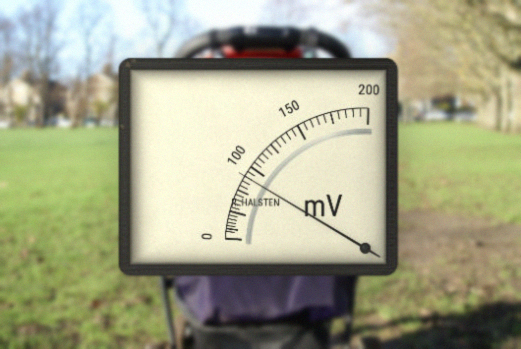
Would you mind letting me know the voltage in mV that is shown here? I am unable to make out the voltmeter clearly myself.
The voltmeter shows 90 mV
